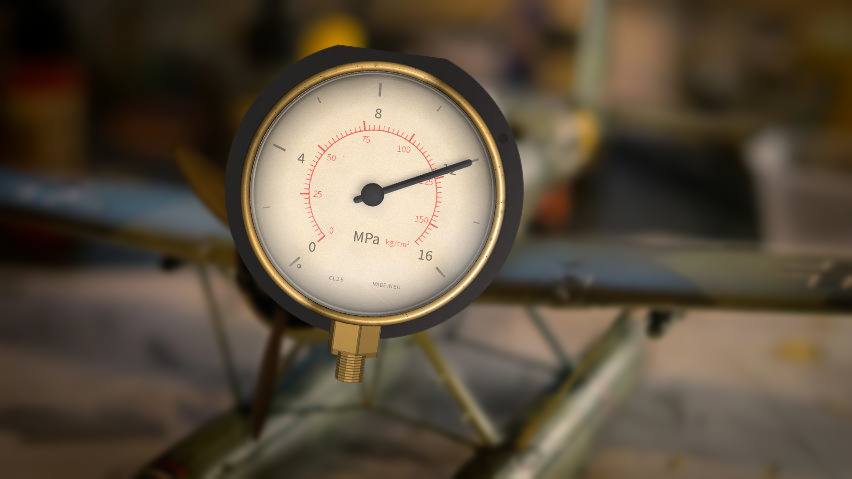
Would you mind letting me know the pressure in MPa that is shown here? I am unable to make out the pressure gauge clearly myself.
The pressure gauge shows 12 MPa
